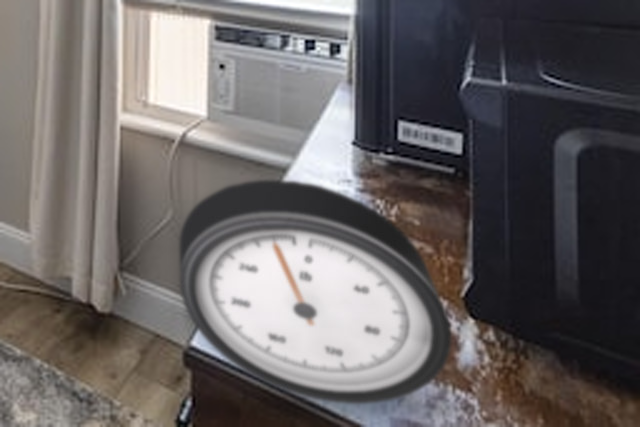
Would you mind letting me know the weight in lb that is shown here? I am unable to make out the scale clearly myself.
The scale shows 270 lb
